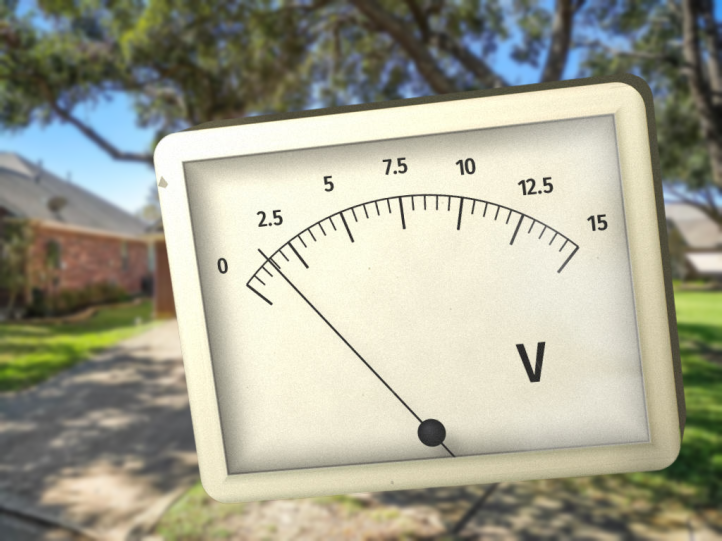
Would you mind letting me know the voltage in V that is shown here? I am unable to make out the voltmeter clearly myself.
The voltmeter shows 1.5 V
